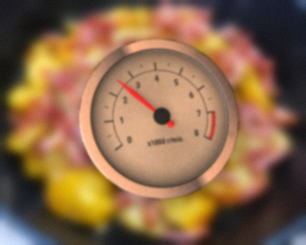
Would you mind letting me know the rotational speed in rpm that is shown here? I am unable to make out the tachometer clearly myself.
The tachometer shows 2500 rpm
